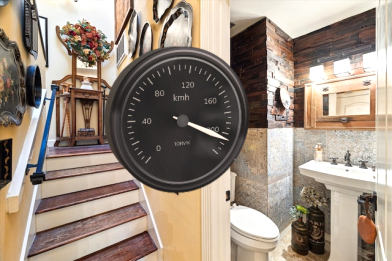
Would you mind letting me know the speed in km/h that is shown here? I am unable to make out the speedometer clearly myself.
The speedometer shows 205 km/h
